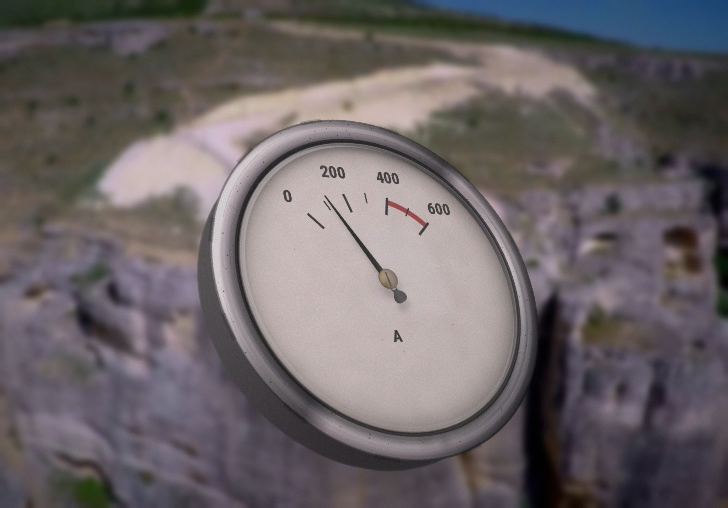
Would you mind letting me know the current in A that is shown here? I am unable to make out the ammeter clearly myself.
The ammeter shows 100 A
